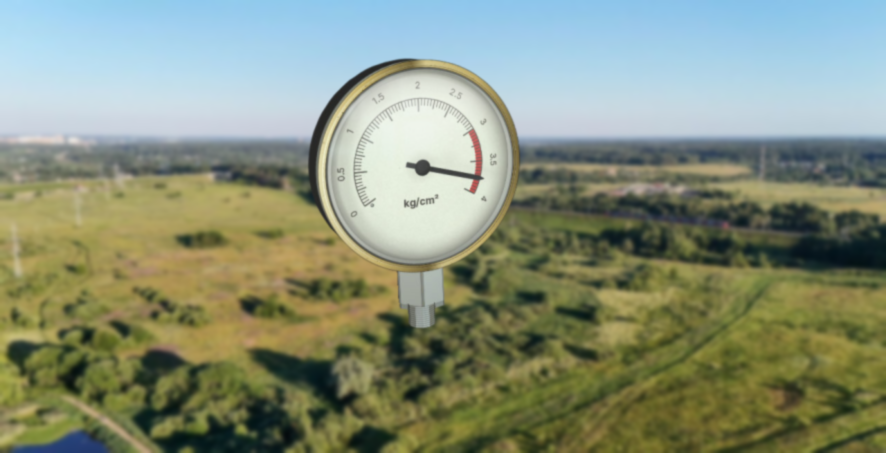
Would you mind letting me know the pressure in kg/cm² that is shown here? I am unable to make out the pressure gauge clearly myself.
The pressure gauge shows 3.75 kg/cm²
